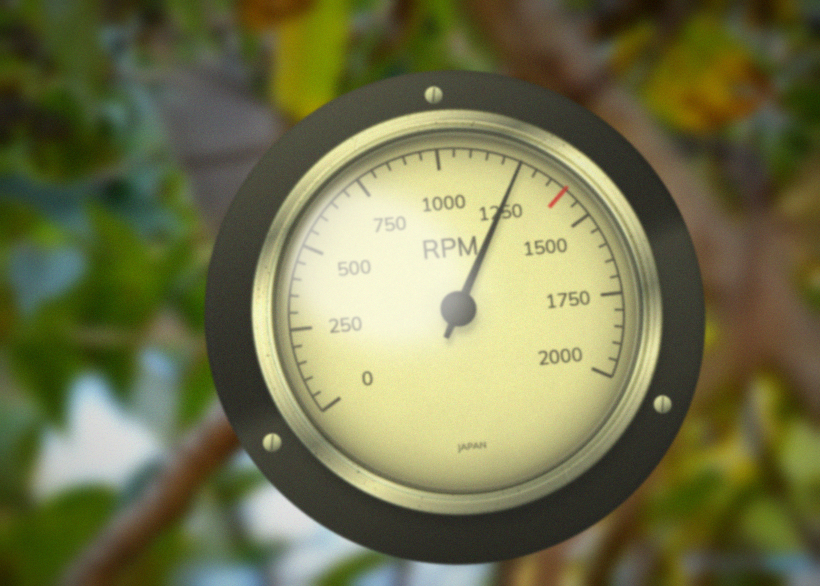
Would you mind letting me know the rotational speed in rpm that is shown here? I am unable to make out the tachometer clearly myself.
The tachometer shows 1250 rpm
